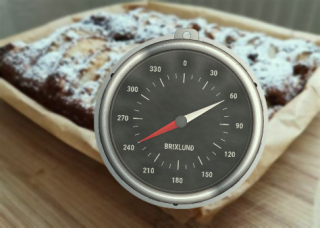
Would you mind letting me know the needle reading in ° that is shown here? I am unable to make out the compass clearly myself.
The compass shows 240 °
